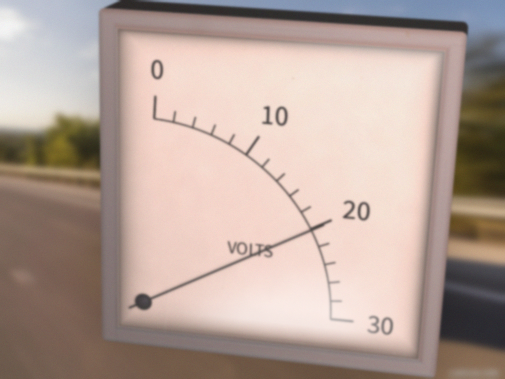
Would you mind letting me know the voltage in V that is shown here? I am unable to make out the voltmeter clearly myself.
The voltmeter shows 20 V
